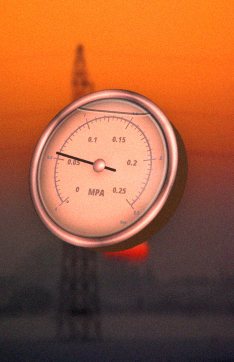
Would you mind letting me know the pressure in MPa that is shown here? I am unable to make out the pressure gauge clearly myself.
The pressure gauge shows 0.055 MPa
